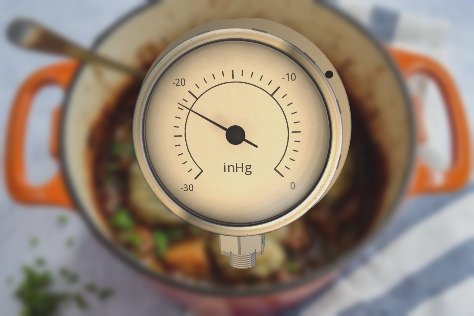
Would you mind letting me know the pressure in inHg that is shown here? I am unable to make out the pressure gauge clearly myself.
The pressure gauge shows -21.5 inHg
